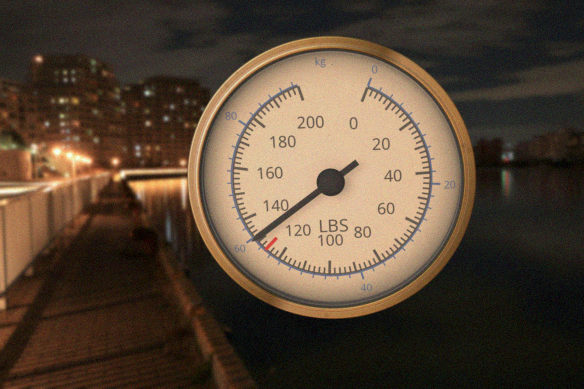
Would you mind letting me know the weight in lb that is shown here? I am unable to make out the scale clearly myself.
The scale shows 132 lb
